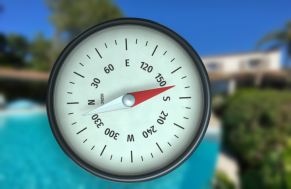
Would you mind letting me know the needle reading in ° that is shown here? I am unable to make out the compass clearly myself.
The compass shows 165 °
